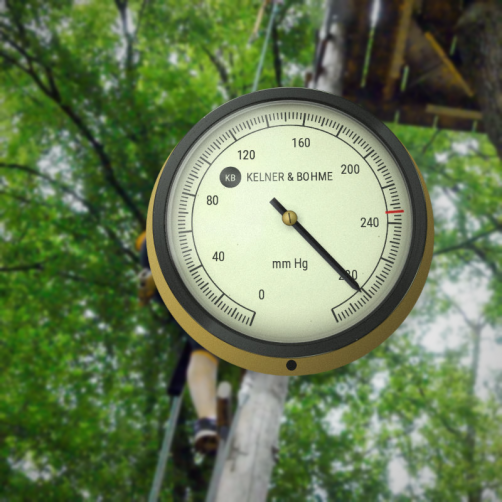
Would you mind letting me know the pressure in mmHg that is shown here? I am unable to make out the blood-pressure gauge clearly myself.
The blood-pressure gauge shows 282 mmHg
